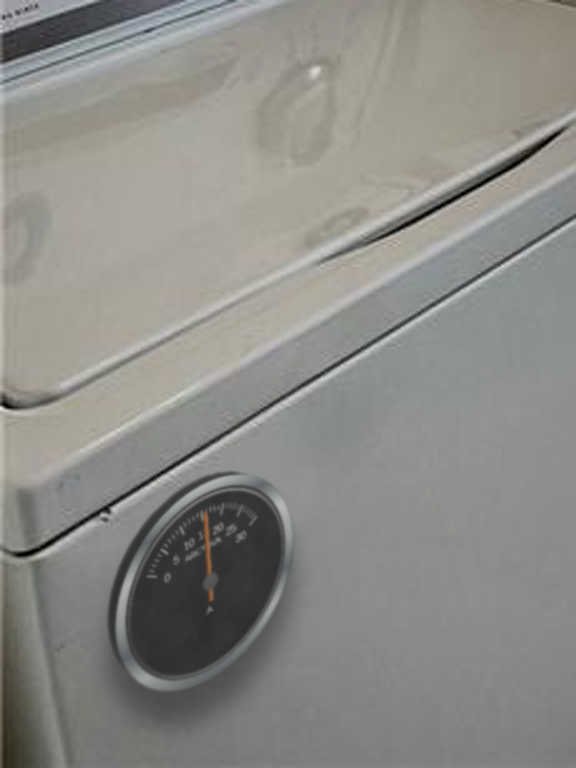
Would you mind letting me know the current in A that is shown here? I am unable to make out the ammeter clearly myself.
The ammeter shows 15 A
